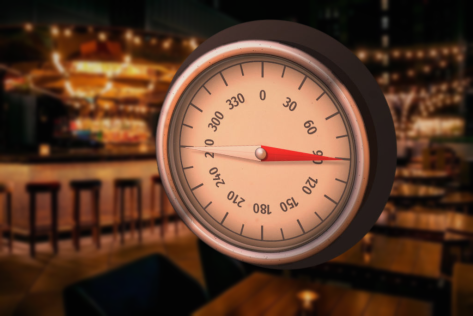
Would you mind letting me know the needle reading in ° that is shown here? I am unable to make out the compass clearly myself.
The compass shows 90 °
